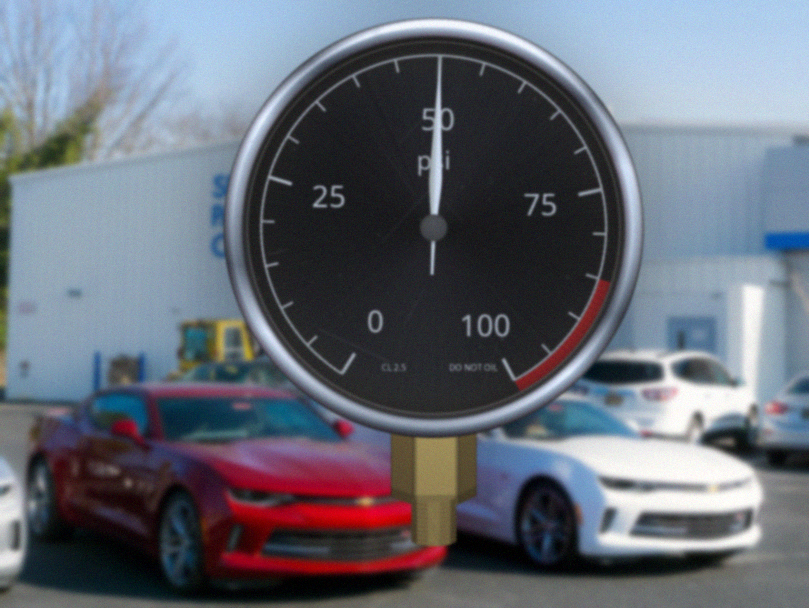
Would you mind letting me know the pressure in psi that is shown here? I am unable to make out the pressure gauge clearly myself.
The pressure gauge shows 50 psi
